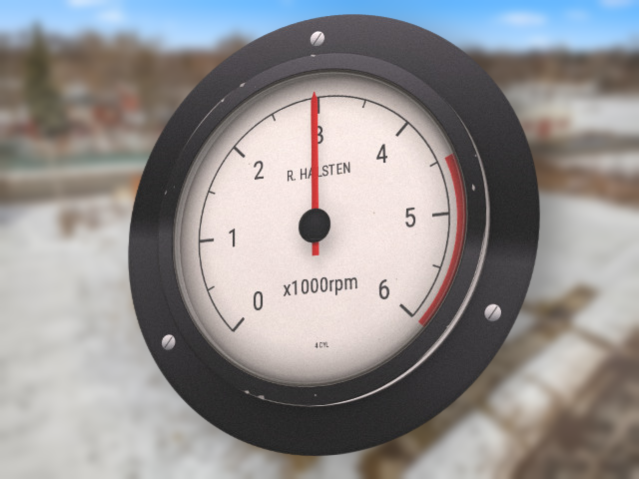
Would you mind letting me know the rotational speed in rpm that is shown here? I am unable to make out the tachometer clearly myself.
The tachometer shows 3000 rpm
